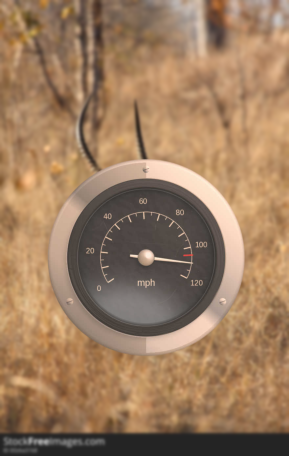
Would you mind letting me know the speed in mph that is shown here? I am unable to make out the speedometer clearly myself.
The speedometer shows 110 mph
